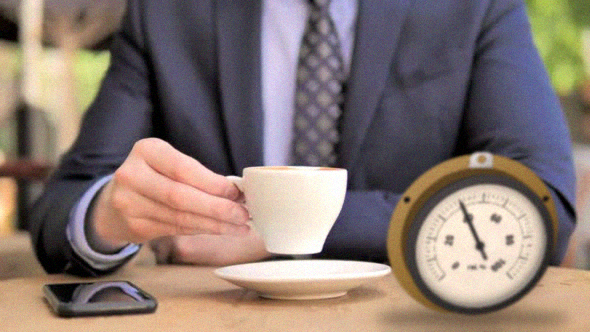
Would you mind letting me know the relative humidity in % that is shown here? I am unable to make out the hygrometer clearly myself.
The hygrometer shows 40 %
